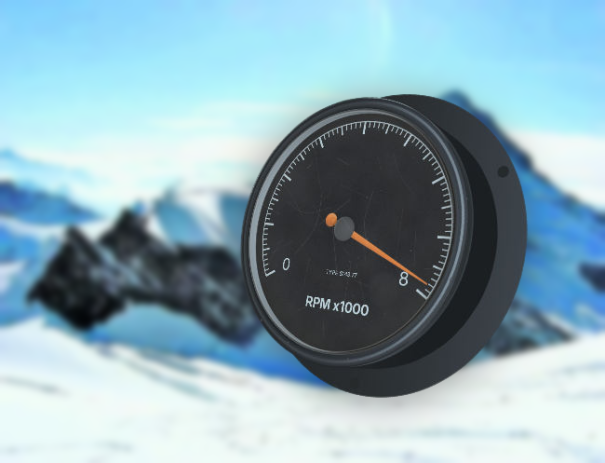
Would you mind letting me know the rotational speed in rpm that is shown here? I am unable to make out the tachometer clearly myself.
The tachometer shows 7800 rpm
